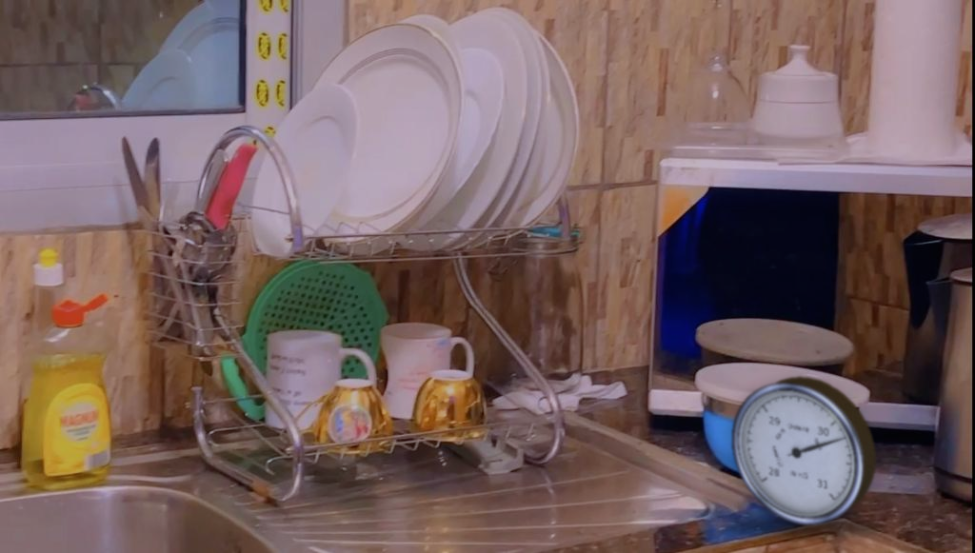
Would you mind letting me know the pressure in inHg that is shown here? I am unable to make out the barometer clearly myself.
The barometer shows 30.2 inHg
